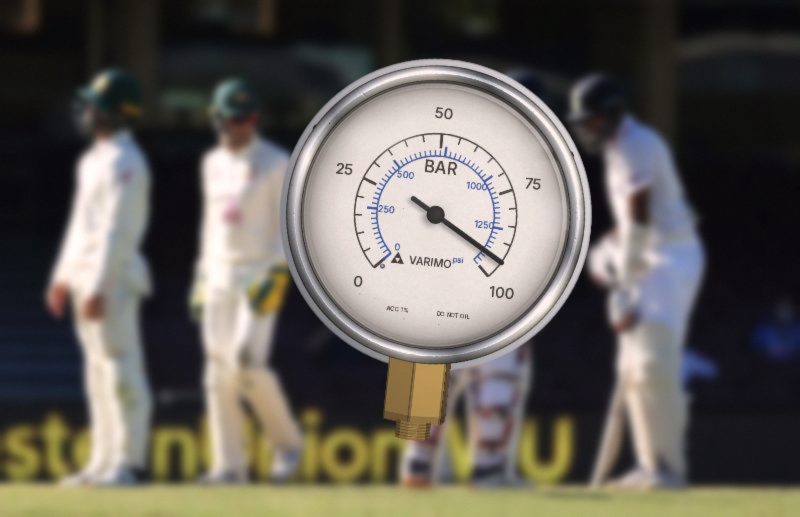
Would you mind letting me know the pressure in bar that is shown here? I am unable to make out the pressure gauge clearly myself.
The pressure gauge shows 95 bar
